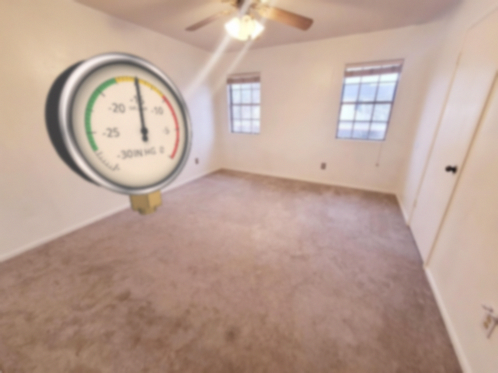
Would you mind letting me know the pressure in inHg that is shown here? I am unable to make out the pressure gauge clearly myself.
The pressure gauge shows -15 inHg
